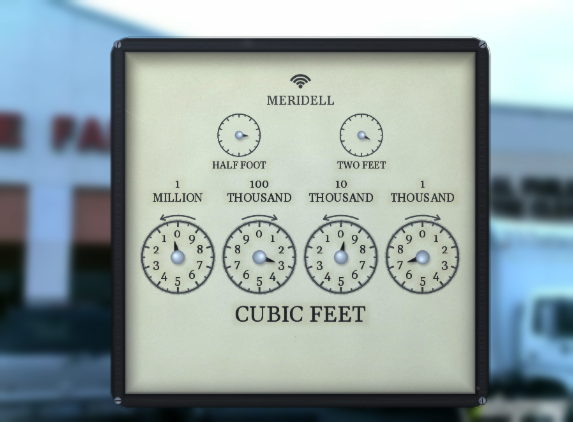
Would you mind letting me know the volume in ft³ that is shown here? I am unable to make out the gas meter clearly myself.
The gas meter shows 29700 ft³
